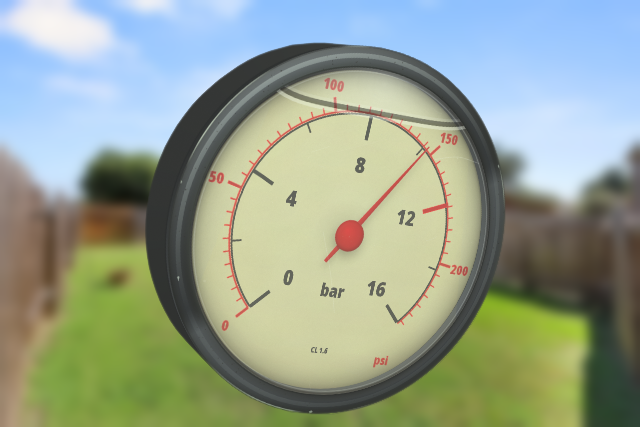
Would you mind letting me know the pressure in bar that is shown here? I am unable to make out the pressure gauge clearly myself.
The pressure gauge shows 10 bar
